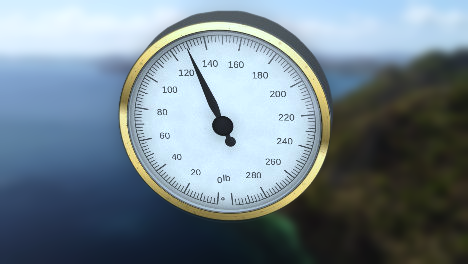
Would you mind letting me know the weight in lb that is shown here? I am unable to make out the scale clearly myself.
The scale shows 130 lb
